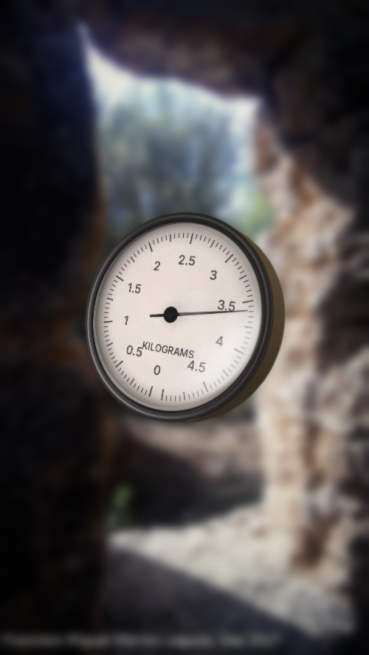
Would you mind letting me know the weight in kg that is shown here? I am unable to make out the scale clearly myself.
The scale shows 3.6 kg
